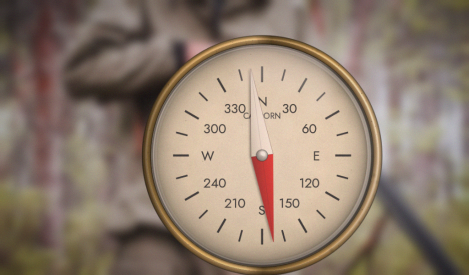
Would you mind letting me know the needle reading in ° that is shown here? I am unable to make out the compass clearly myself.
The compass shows 172.5 °
